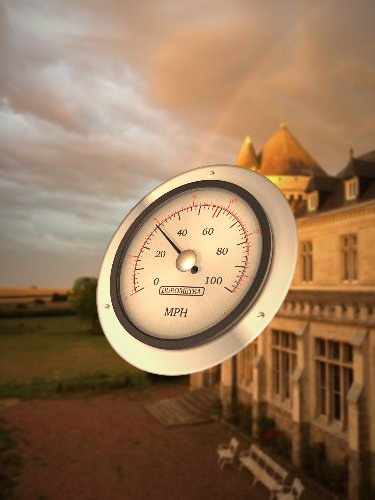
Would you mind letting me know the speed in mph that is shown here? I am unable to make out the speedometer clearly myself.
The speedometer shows 30 mph
